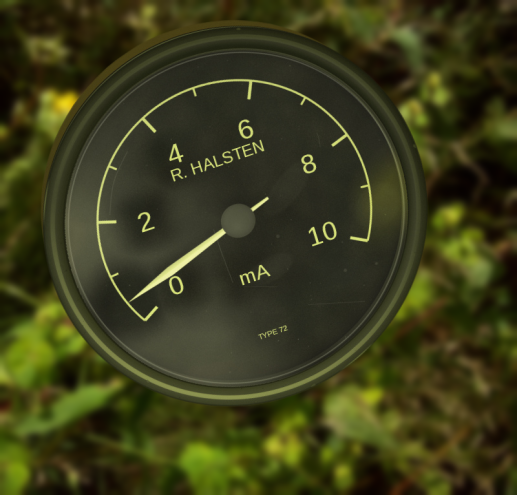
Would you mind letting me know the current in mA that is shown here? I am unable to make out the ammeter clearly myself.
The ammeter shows 0.5 mA
